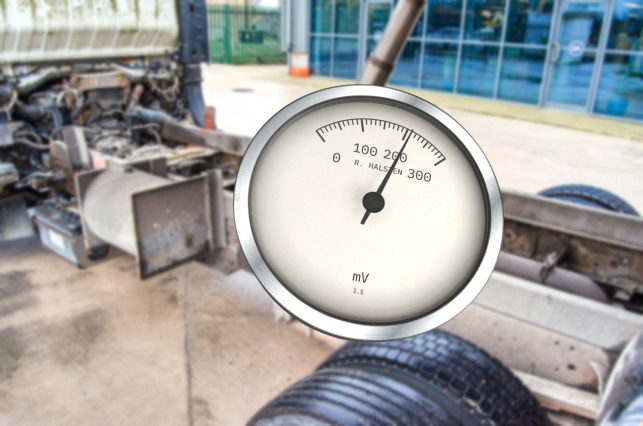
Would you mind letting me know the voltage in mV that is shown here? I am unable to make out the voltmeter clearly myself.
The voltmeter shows 210 mV
